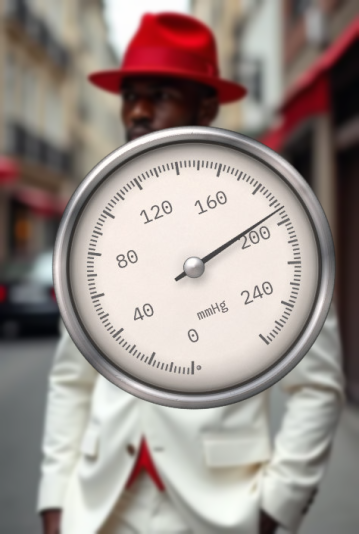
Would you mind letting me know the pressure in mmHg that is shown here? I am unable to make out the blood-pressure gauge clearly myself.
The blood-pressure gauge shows 194 mmHg
